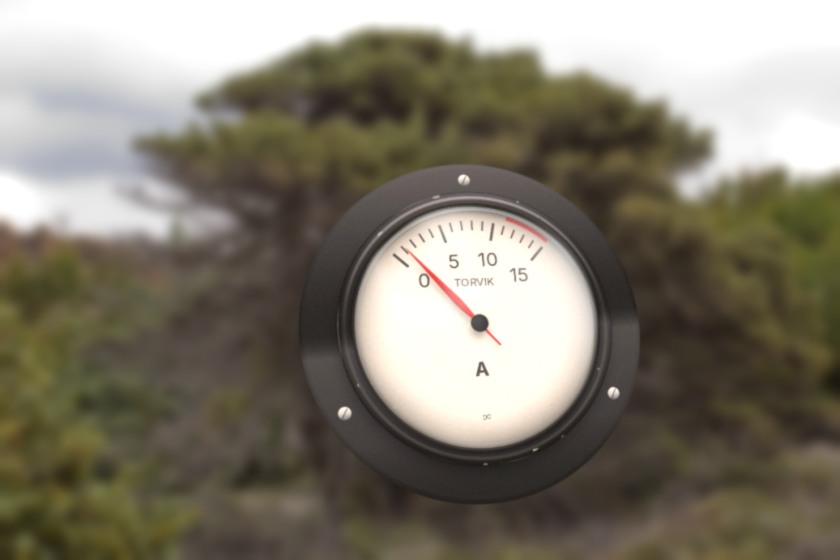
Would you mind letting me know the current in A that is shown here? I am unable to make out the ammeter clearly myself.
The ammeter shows 1 A
